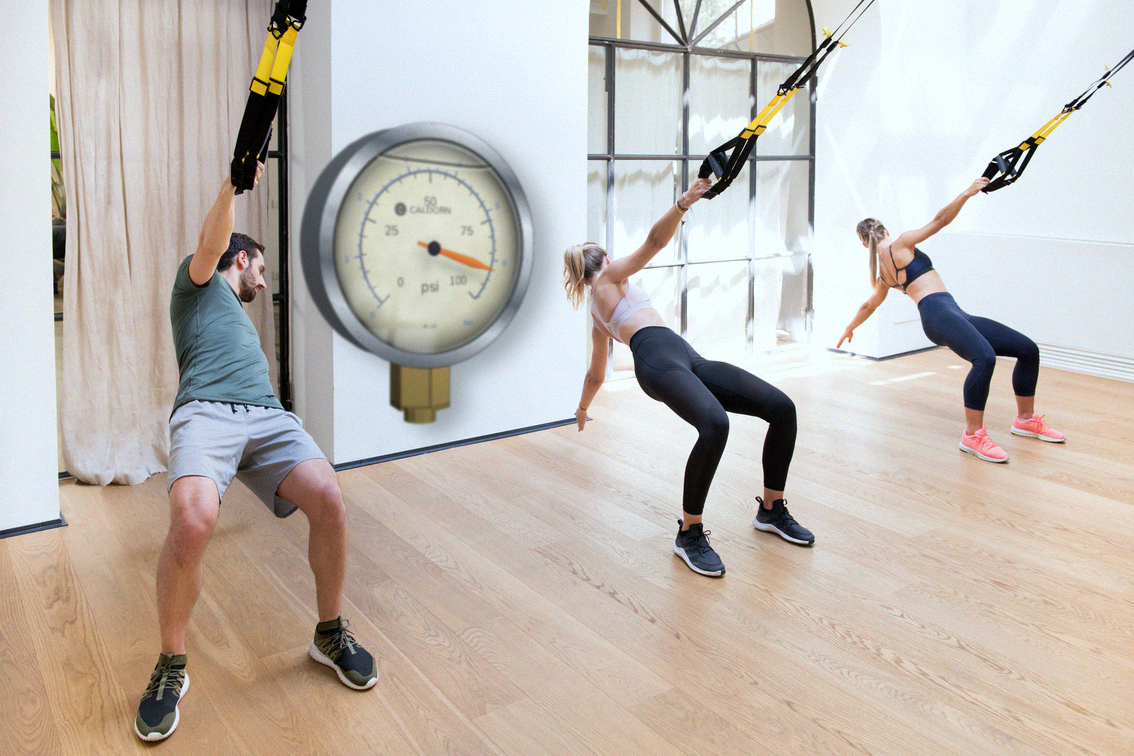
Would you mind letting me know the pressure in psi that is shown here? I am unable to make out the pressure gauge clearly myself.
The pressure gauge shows 90 psi
